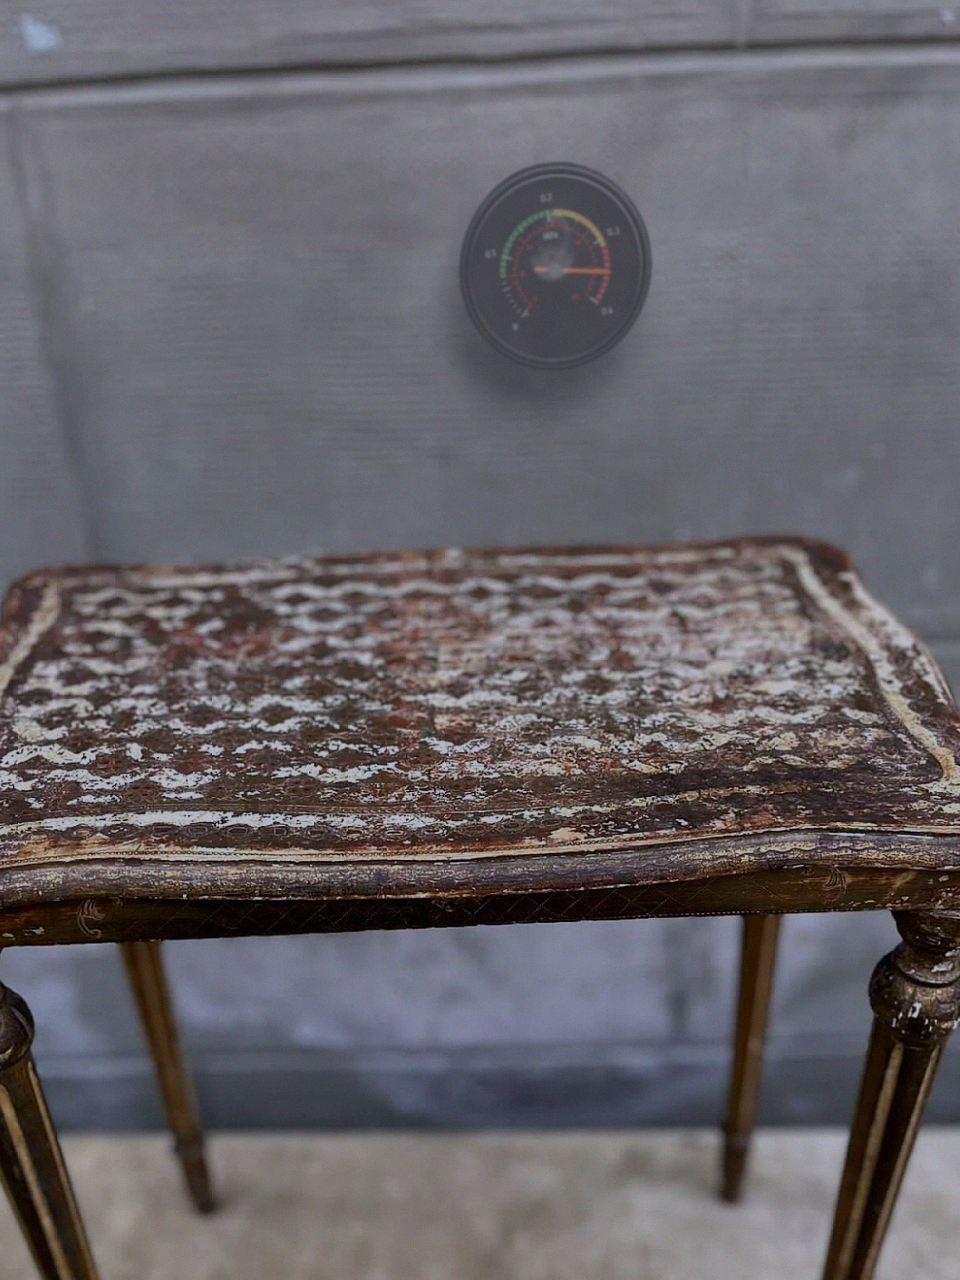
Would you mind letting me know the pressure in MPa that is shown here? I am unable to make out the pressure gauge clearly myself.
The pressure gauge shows 0.35 MPa
